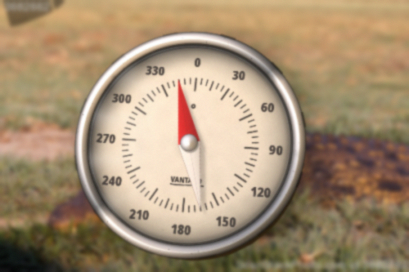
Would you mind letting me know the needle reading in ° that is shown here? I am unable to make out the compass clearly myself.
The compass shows 345 °
